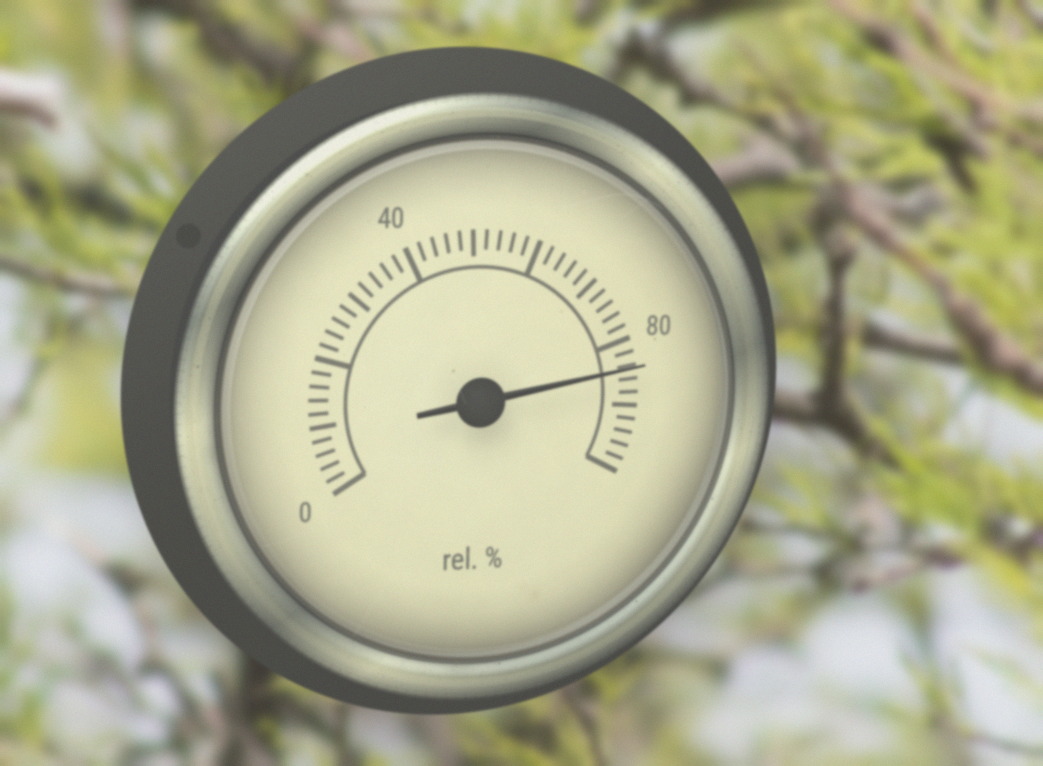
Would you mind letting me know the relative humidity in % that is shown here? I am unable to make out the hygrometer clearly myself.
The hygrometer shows 84 %
